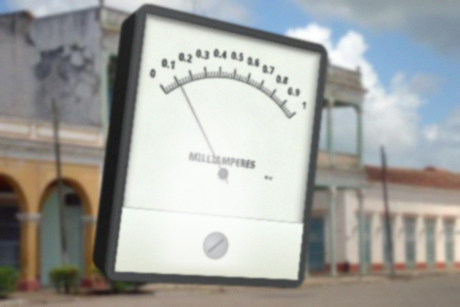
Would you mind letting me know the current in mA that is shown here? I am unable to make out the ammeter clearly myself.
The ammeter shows 0.1 mA
